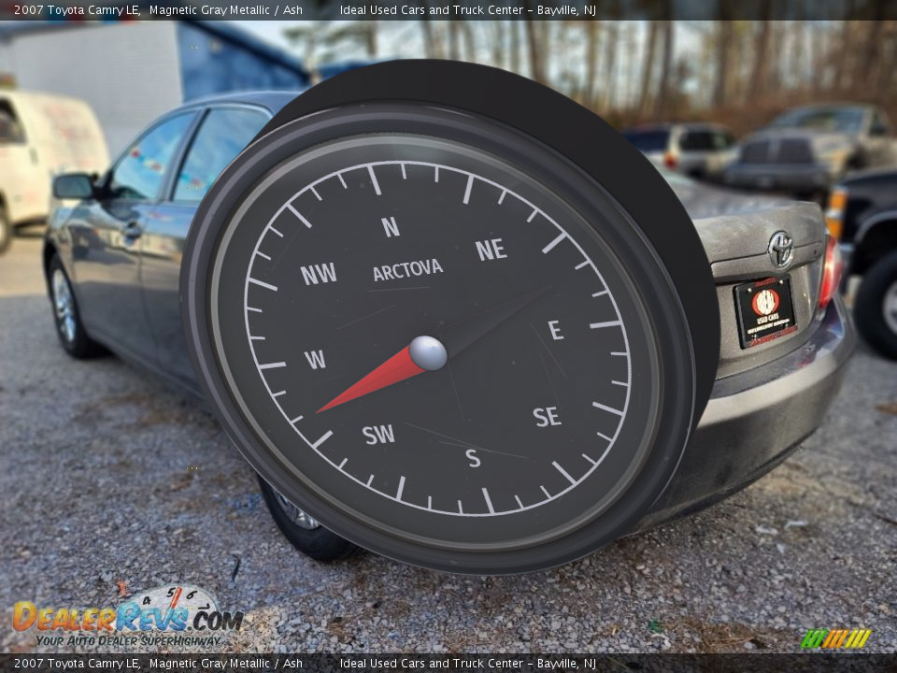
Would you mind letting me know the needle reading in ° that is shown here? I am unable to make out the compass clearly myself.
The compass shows 250 °
